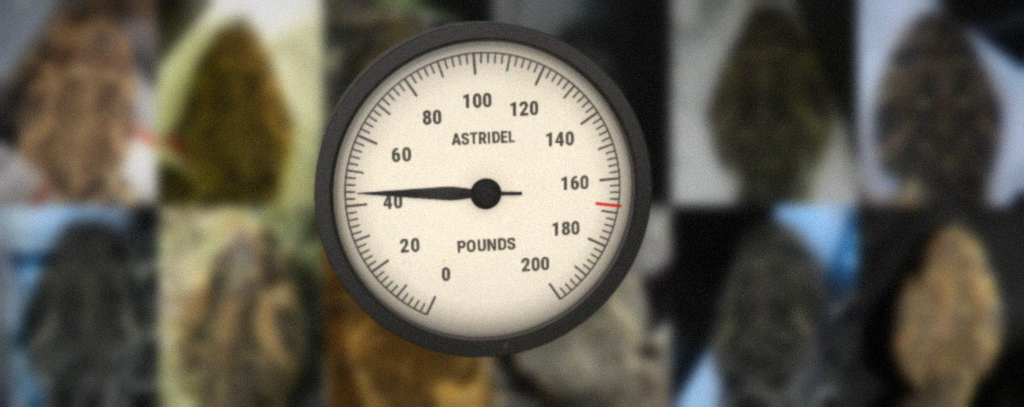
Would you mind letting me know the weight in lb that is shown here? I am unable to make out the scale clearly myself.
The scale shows 44 lb
